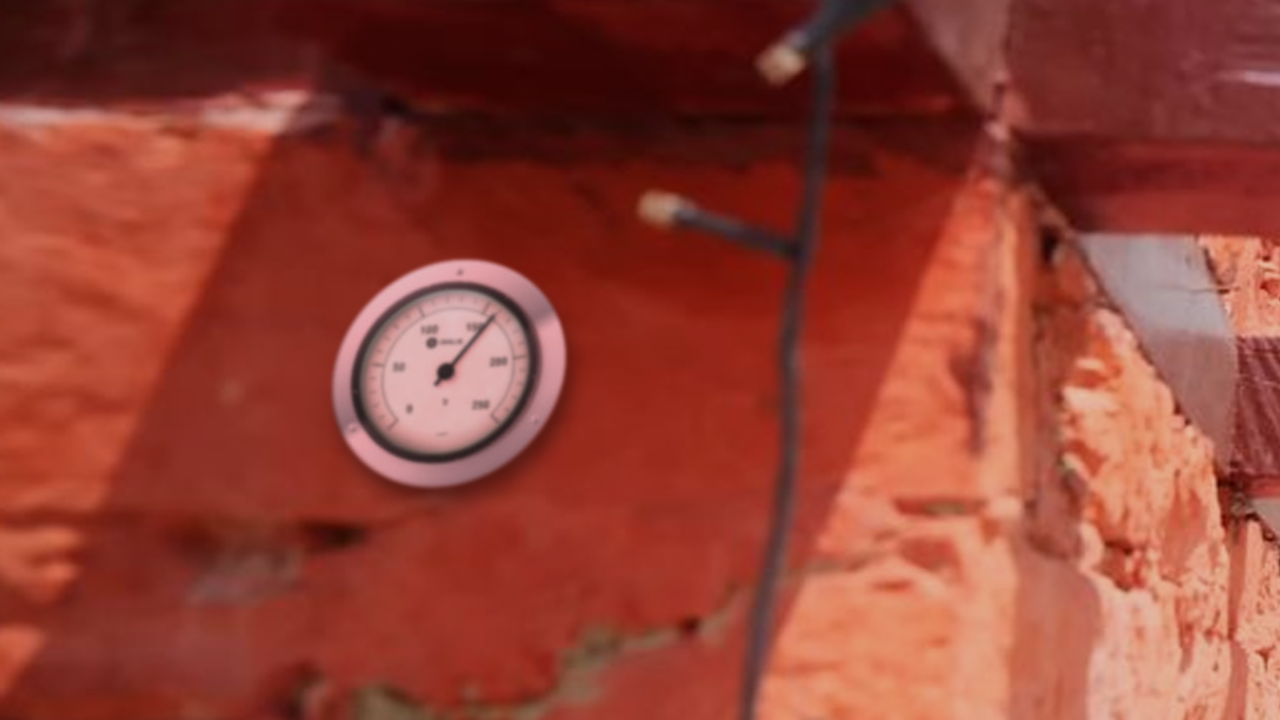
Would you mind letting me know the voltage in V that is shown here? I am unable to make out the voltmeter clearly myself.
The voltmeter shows 160 V
